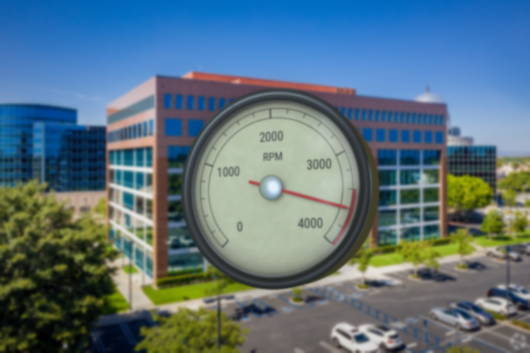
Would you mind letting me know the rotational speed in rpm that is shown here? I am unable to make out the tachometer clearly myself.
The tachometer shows 3600 rpm
